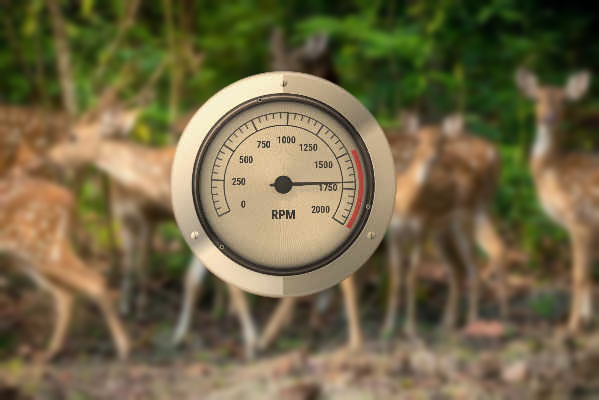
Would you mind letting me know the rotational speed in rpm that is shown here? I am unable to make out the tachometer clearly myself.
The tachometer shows 1700 rpm
